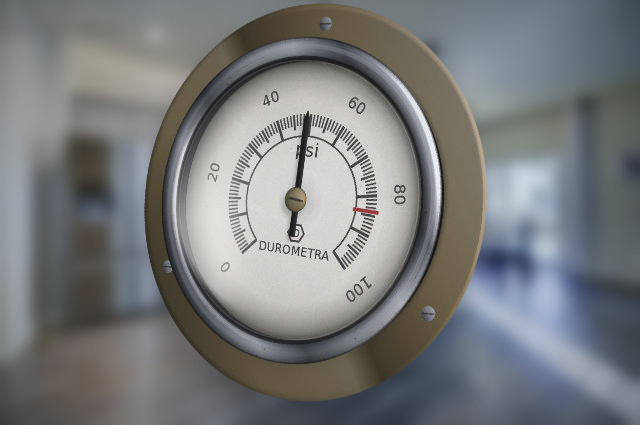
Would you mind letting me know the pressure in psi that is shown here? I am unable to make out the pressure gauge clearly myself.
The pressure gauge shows 50 psi
